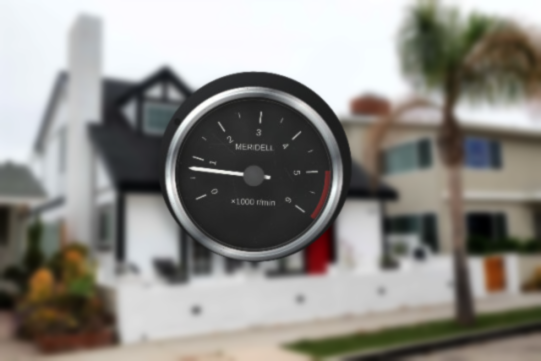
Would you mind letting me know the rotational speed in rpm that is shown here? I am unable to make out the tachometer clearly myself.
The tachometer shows 750 rpm
